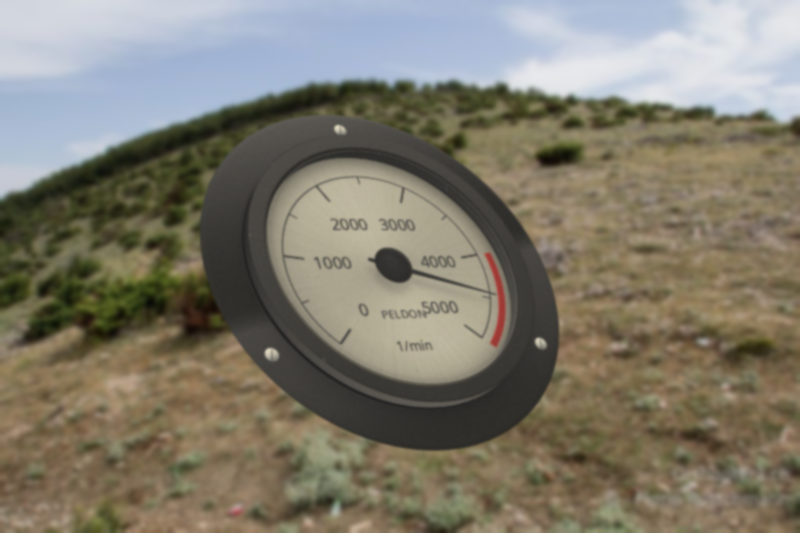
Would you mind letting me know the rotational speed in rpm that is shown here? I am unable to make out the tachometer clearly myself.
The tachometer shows 4500 rpm
